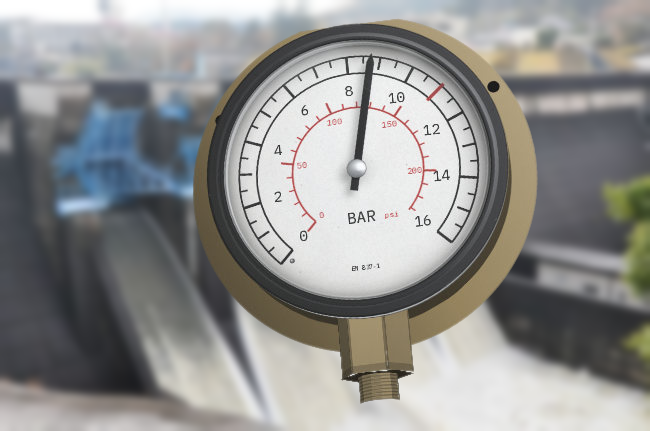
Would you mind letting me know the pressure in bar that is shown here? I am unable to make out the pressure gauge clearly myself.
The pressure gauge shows 8.75 bar
